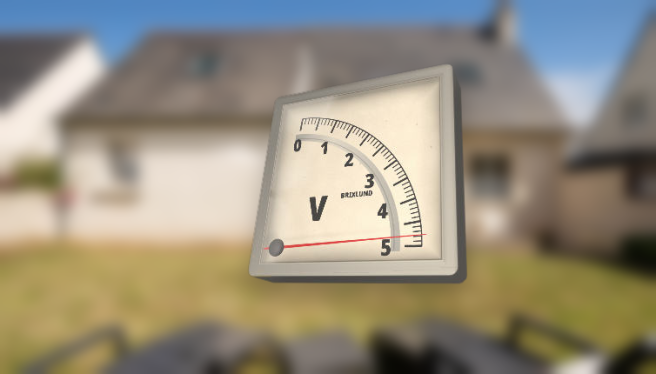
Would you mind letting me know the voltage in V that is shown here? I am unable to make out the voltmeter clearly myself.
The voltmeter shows 4.8 V
